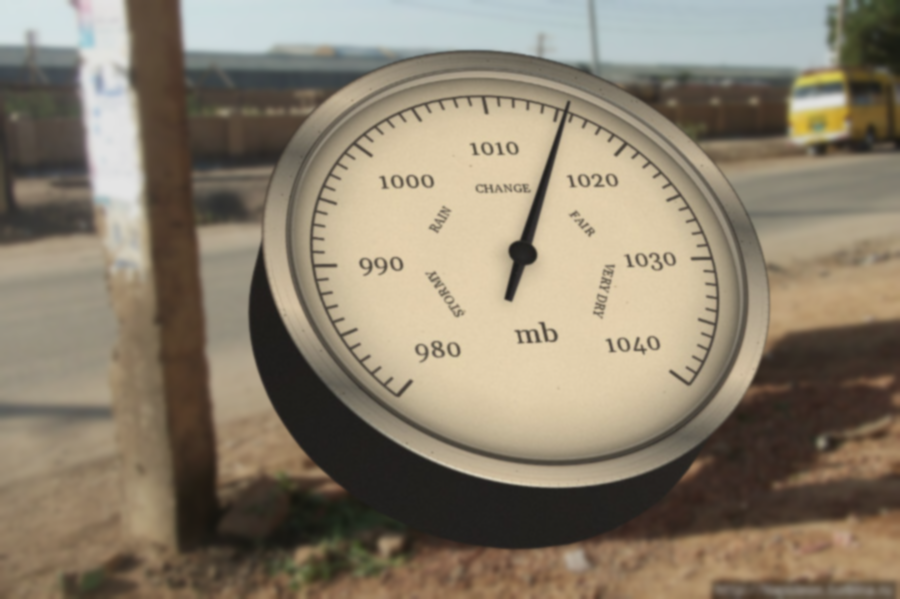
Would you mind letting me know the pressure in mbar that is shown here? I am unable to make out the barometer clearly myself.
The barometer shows 1015.5 mbar
